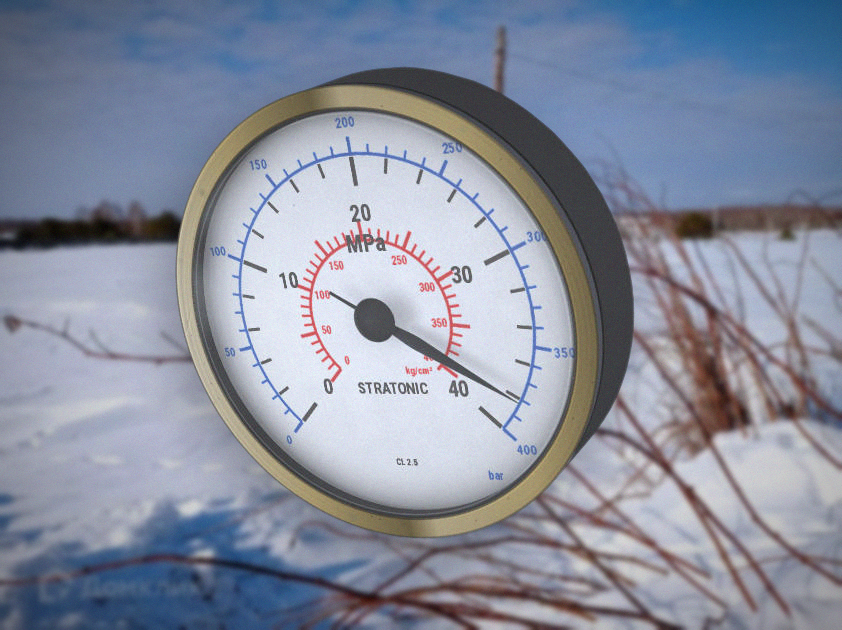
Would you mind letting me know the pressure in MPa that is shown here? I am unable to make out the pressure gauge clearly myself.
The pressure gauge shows 38 MPa
